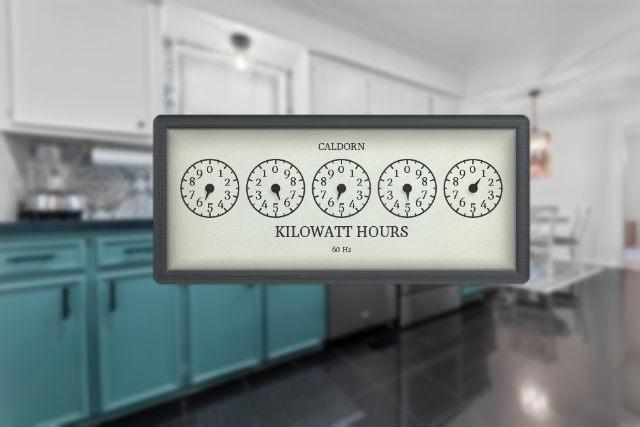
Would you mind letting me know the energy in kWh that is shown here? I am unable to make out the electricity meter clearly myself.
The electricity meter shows 55551 kWh
